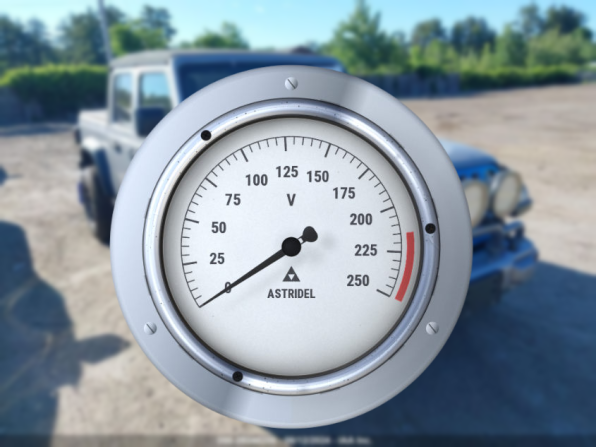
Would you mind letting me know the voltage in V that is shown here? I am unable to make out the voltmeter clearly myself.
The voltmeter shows 0 V
